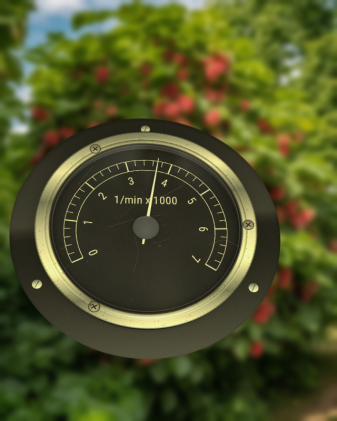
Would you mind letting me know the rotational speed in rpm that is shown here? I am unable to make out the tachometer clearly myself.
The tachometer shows 3700 rpm
